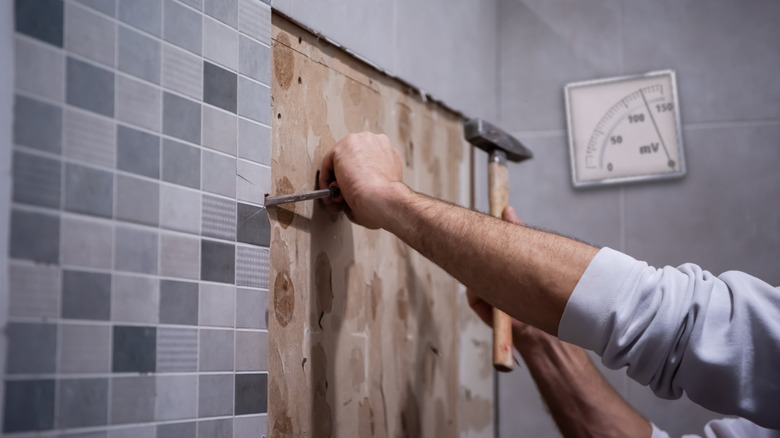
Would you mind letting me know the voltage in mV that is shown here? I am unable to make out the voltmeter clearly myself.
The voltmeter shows 125 mV
